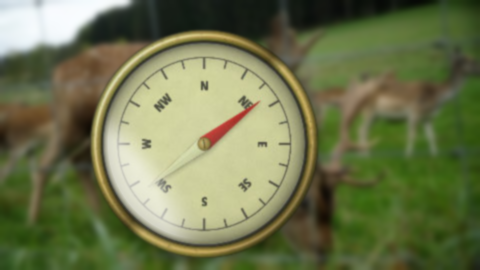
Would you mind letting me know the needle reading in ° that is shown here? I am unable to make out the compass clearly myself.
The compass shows 52.5 °
